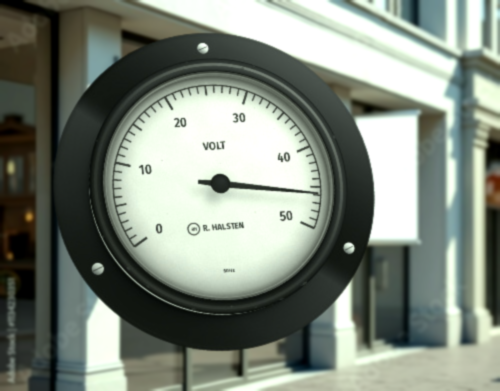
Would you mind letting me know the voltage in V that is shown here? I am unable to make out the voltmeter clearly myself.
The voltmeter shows 46 V
